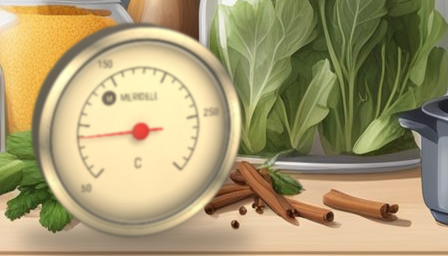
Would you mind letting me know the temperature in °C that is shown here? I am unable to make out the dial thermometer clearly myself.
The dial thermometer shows 90 °C
